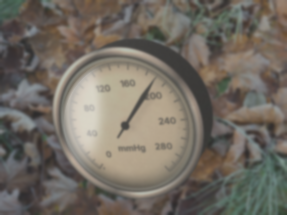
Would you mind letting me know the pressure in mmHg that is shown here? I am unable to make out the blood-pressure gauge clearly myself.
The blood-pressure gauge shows 190 mmHg
